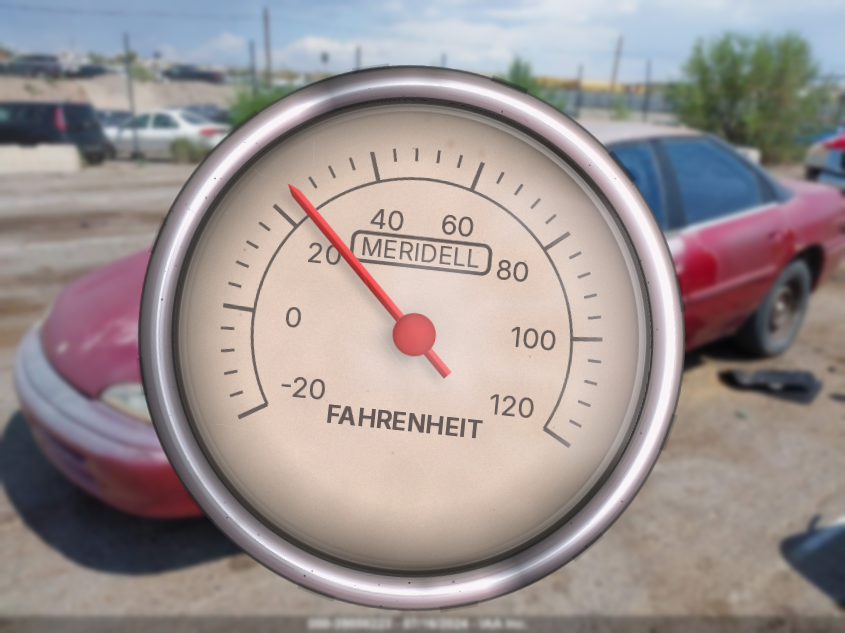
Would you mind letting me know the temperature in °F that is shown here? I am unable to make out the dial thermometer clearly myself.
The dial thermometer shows 24 °F
